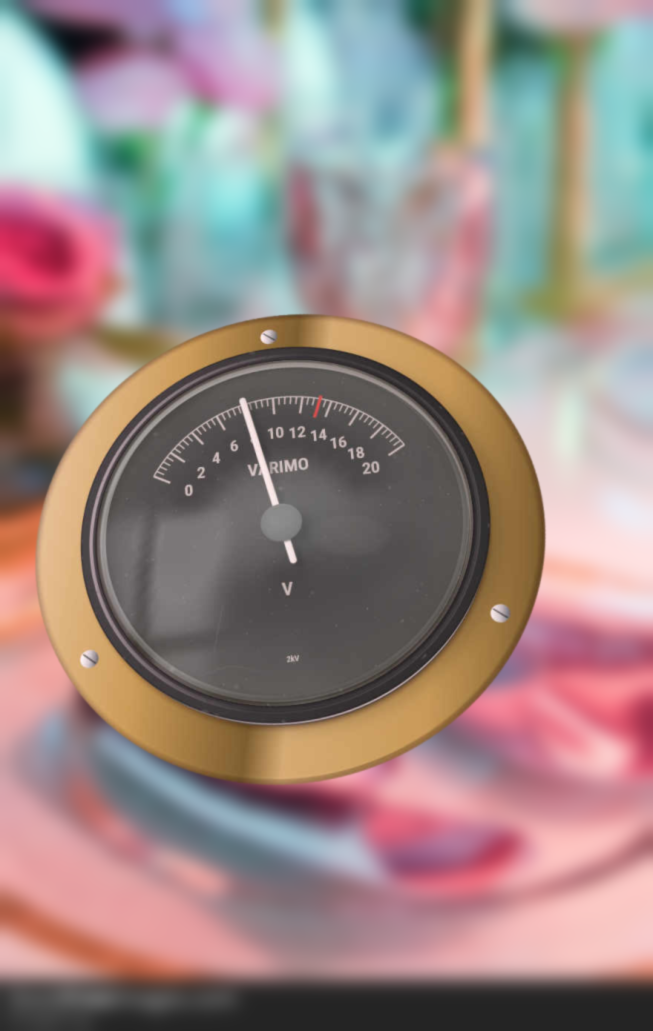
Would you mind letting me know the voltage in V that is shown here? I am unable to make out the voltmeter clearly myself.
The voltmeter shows 8 V
